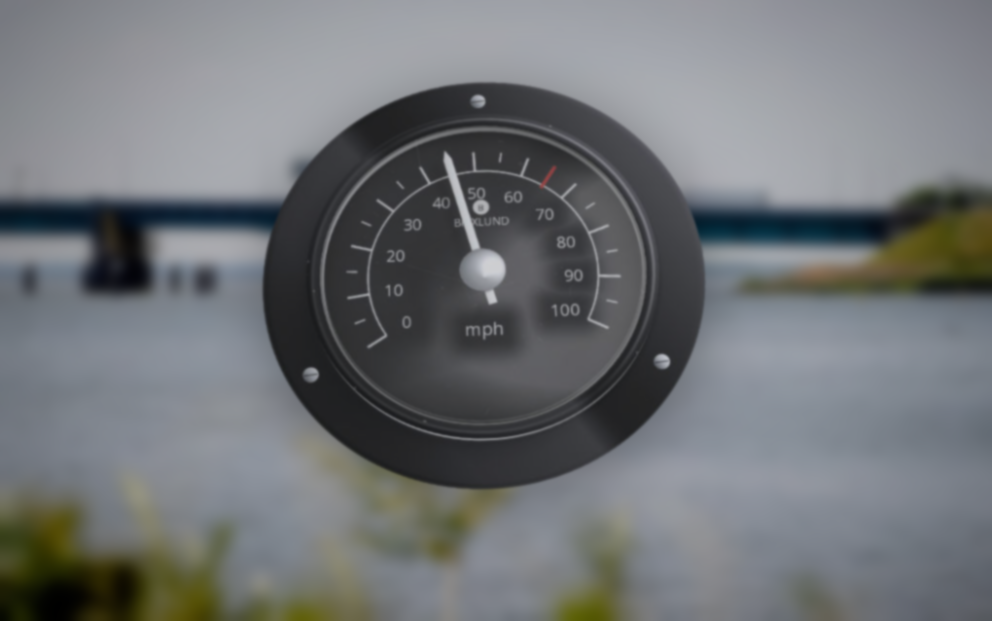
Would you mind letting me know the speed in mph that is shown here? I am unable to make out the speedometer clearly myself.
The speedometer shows 45 mph
